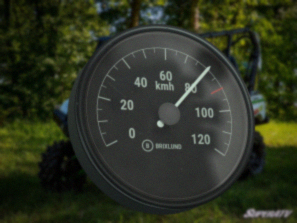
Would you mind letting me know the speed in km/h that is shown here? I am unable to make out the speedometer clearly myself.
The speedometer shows 80 km/h
